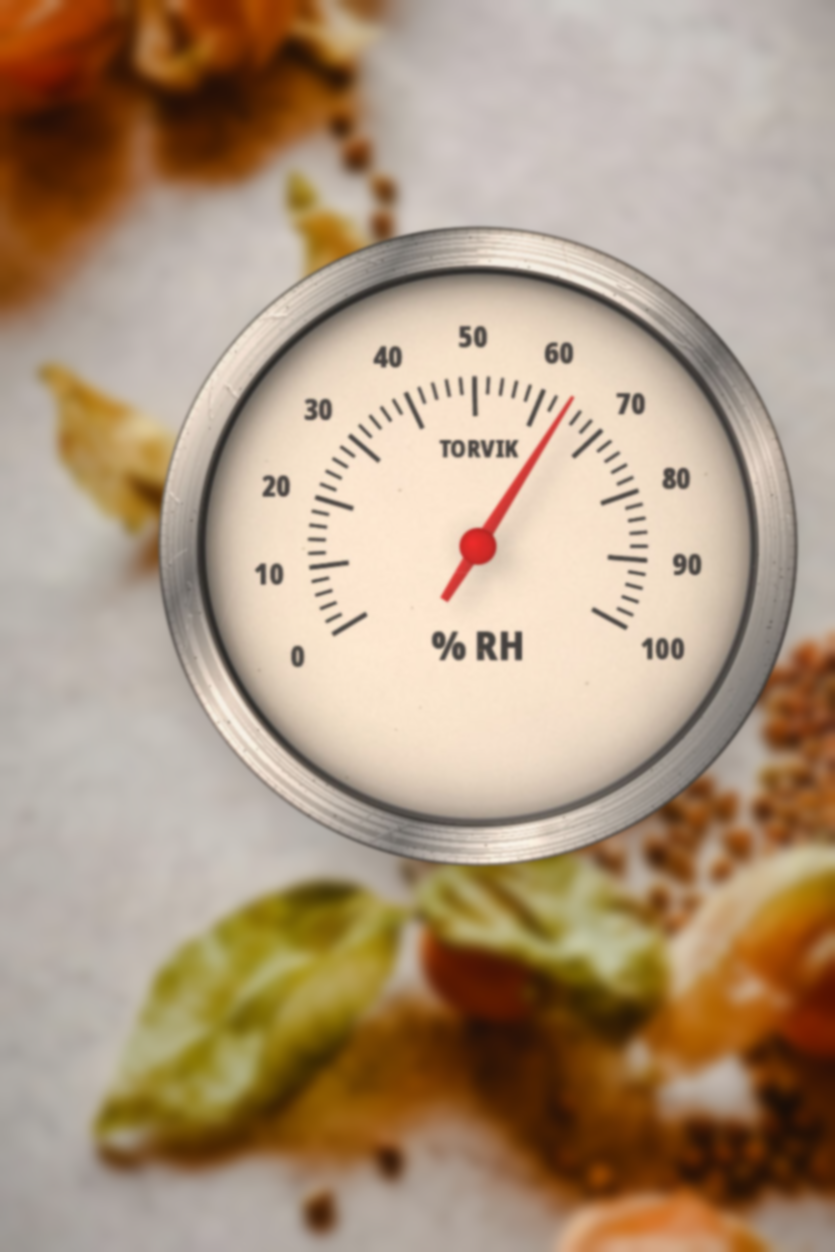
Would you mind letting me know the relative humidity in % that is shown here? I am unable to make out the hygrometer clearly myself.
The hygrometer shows 64 %
